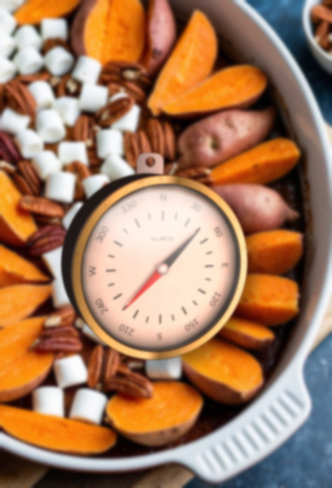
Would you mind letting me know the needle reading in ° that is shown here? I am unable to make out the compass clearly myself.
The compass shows 225 °
